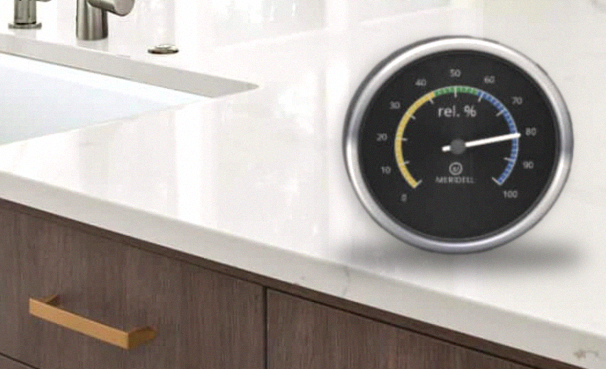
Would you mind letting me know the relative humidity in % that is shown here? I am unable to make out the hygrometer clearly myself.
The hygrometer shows 80 %
